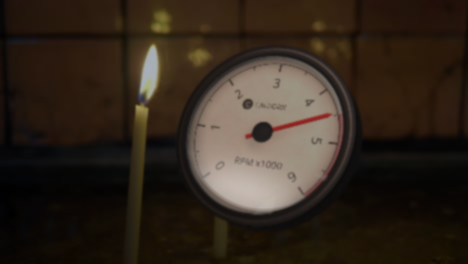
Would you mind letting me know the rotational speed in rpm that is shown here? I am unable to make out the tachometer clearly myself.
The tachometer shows 4500 rpm
